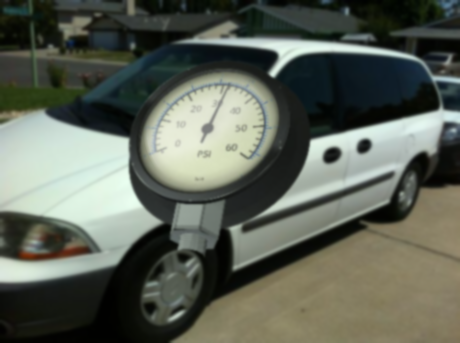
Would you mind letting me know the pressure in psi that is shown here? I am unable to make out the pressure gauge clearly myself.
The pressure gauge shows 32 psi
